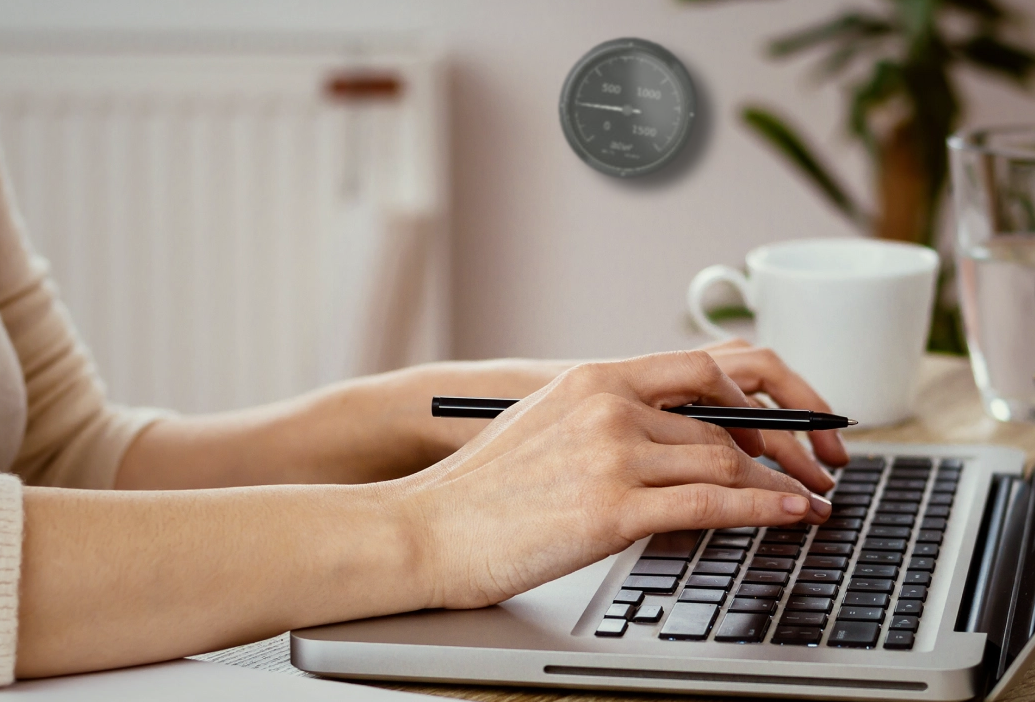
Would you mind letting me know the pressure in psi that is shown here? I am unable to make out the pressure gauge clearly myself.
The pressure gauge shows 250 psi
